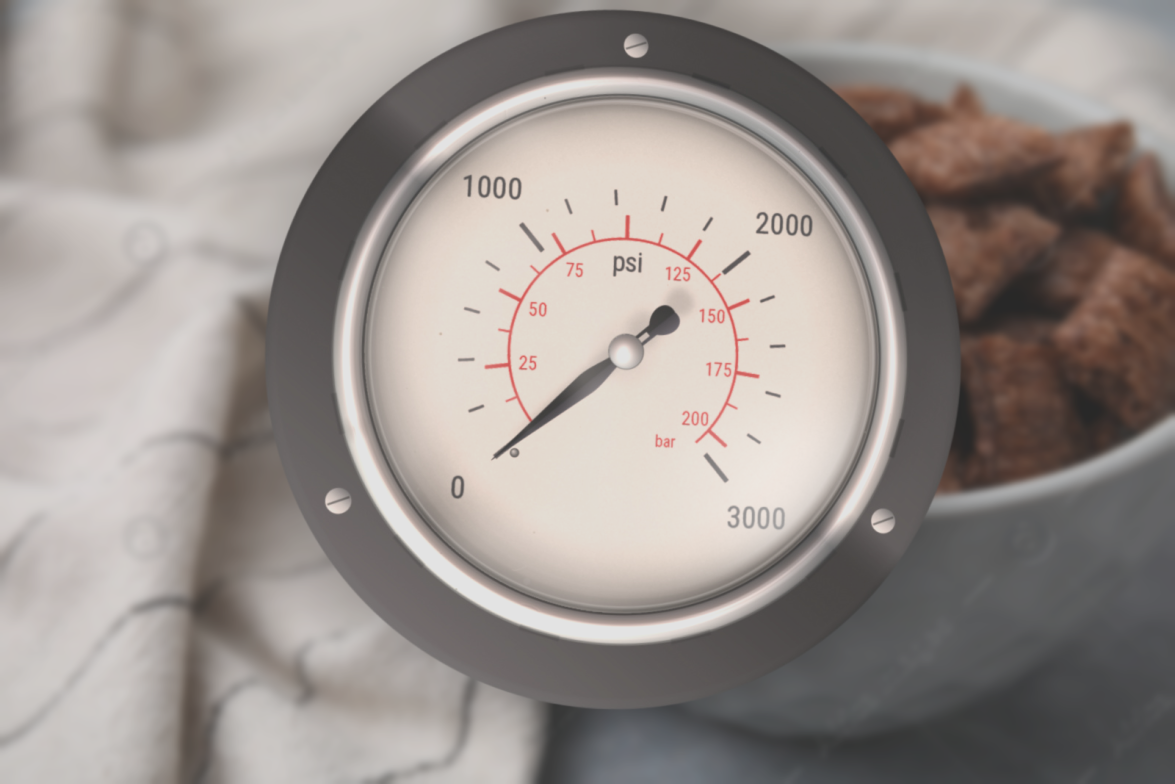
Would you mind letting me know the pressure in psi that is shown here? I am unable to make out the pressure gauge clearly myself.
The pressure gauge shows 0 psi
